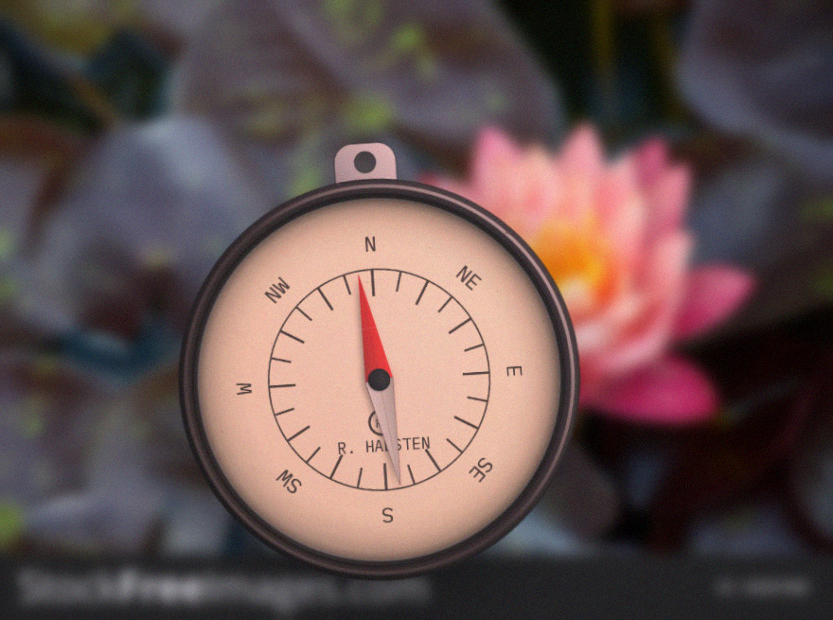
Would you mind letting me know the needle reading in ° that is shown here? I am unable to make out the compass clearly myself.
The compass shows 352.5 °
